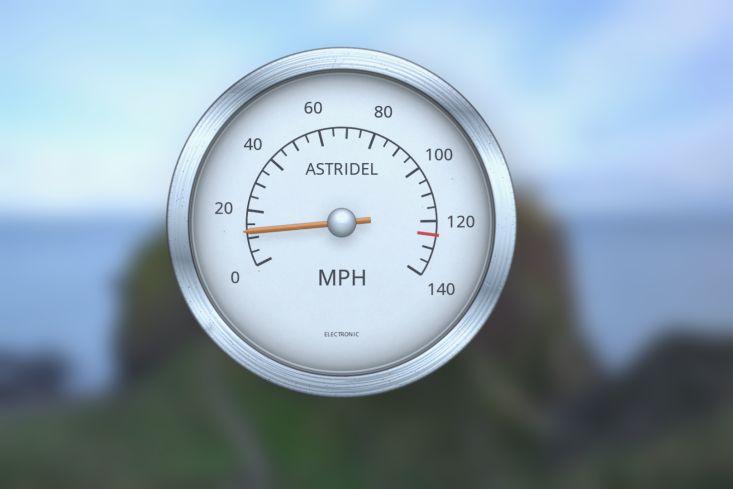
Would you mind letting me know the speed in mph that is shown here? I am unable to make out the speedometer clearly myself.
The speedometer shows 12.5 mph
